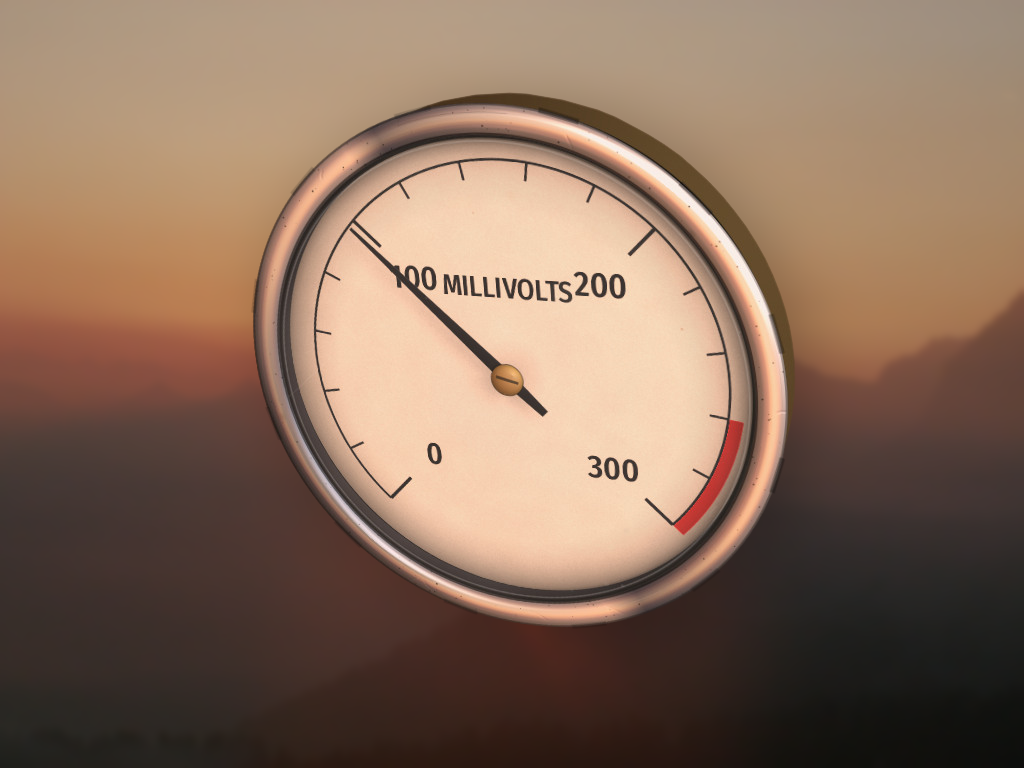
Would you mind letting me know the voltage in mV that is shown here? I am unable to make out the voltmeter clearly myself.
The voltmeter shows 100 mV
